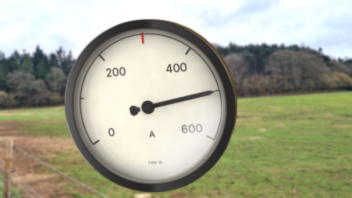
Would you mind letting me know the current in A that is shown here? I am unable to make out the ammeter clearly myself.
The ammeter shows 500 A
